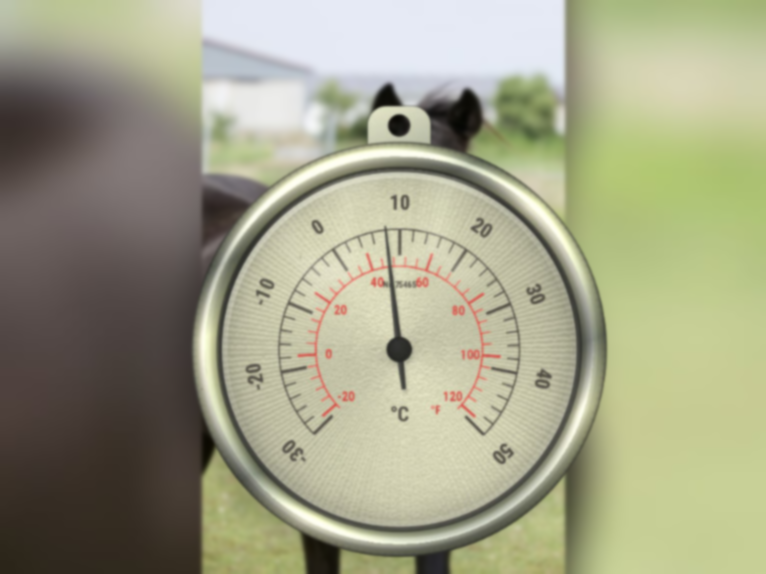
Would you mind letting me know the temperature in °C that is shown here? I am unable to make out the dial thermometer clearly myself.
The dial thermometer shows 8 °C
